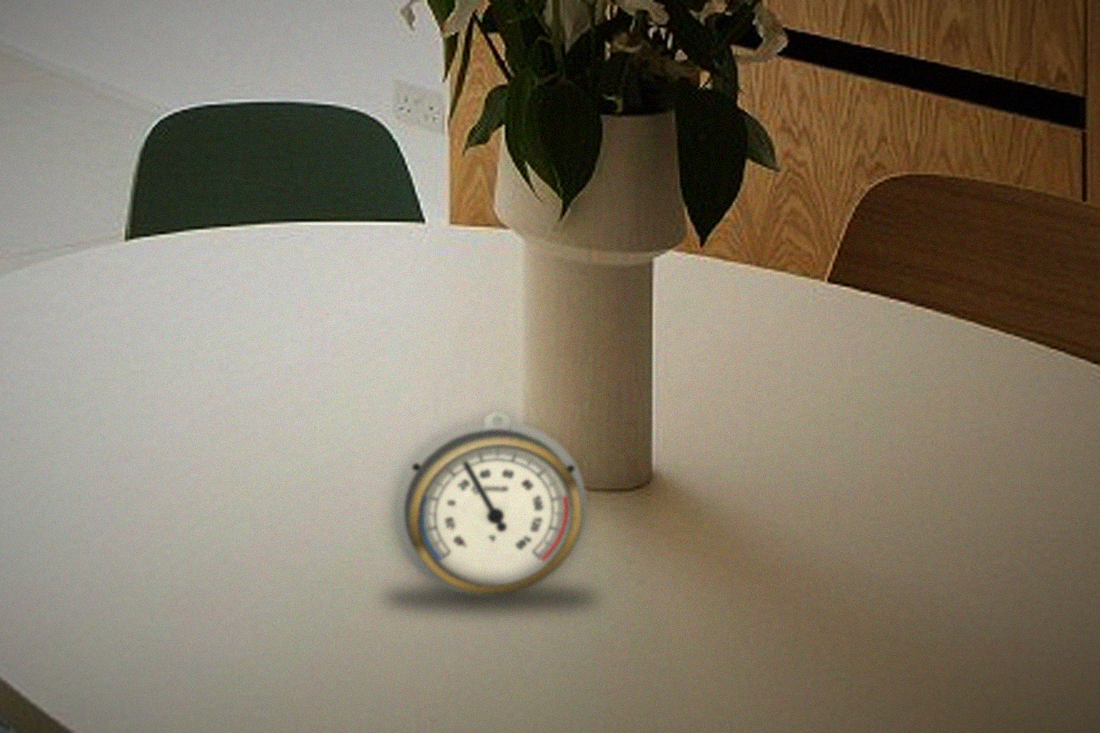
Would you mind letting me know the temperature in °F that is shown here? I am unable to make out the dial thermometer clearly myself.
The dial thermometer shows 30 °F
